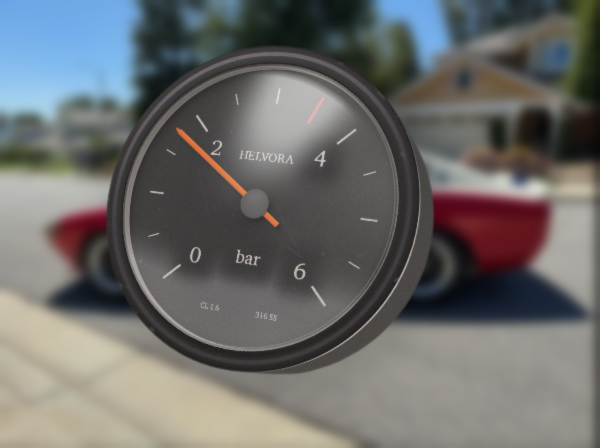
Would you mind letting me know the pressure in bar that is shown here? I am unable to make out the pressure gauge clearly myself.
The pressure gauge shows 1.75 bar
